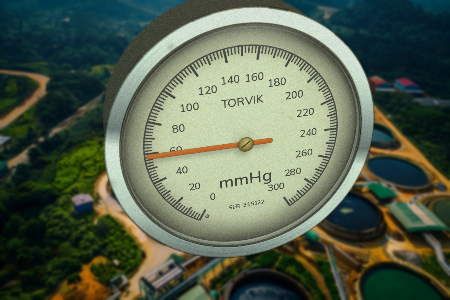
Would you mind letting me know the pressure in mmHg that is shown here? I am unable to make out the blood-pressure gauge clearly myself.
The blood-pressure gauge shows 60 mmHg
